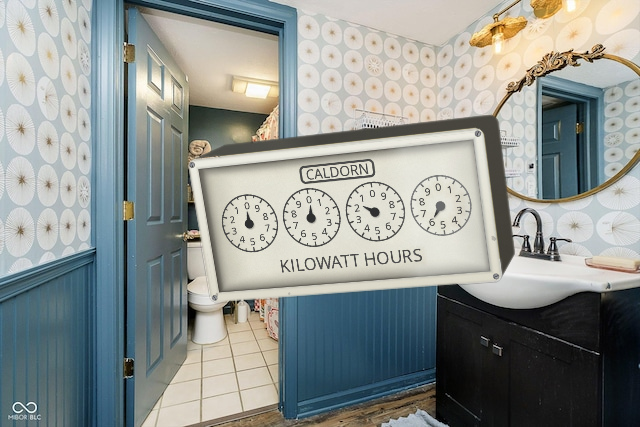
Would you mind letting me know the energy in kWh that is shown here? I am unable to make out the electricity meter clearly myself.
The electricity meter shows 16 kWh
